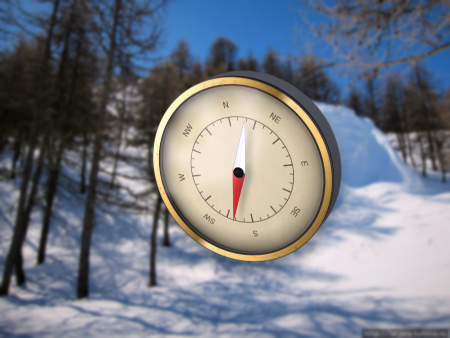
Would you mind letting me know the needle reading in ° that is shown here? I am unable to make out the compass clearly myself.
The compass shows 200 °
